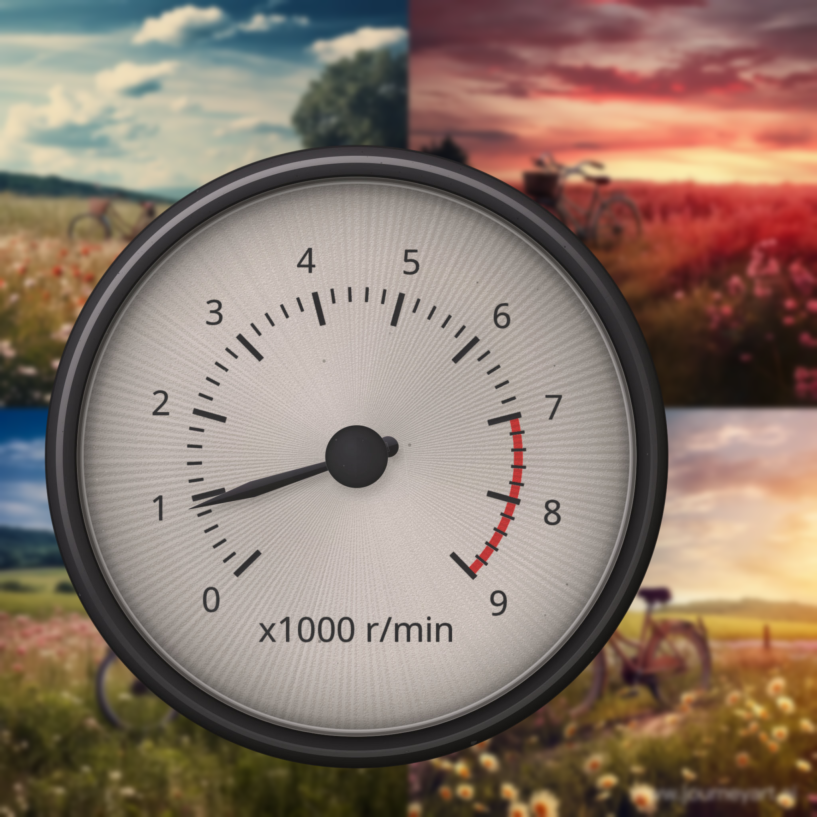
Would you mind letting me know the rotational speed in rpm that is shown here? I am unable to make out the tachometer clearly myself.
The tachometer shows 900 rpm
